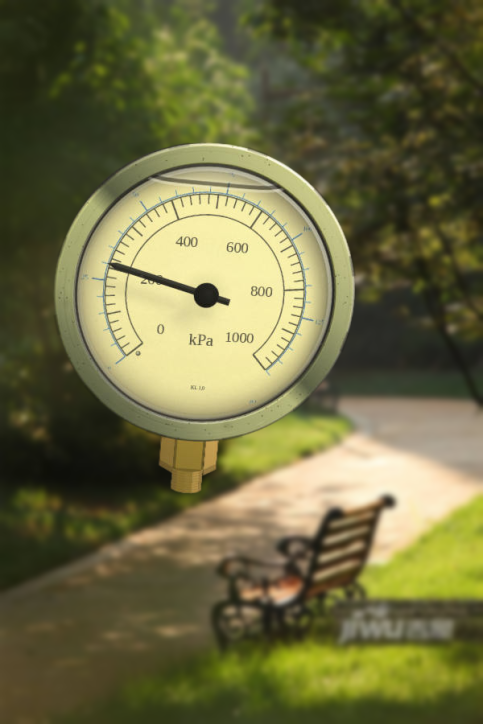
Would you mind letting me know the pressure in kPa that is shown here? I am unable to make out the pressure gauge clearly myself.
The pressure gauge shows 210 kPa
